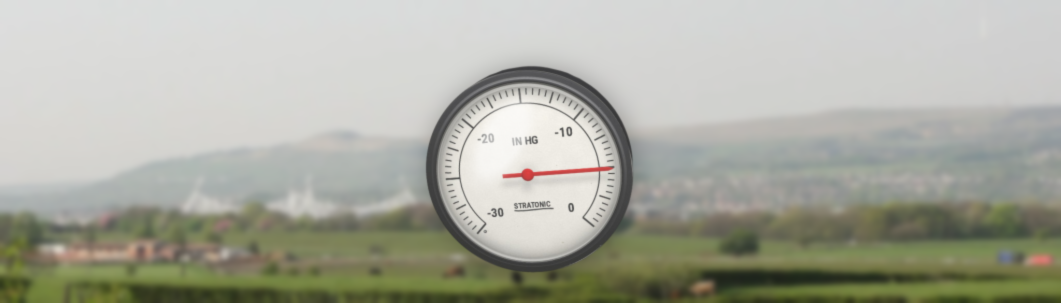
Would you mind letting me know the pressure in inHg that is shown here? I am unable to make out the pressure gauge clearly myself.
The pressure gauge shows -5 inHg
